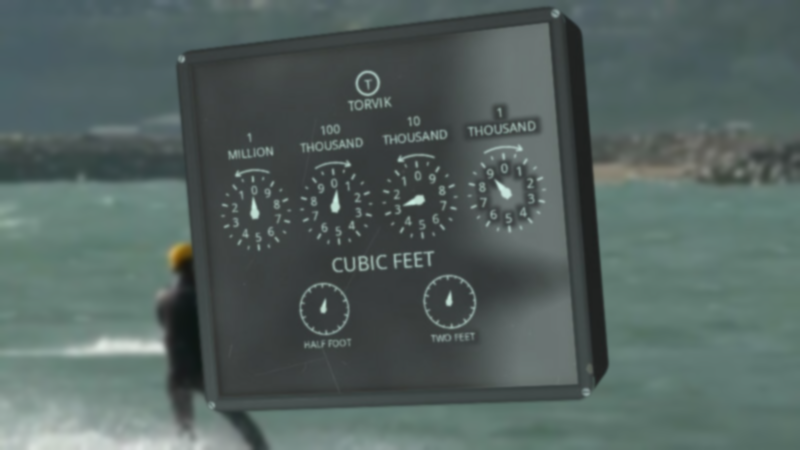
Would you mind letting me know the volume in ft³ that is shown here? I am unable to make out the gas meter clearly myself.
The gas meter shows 2900 ft³
